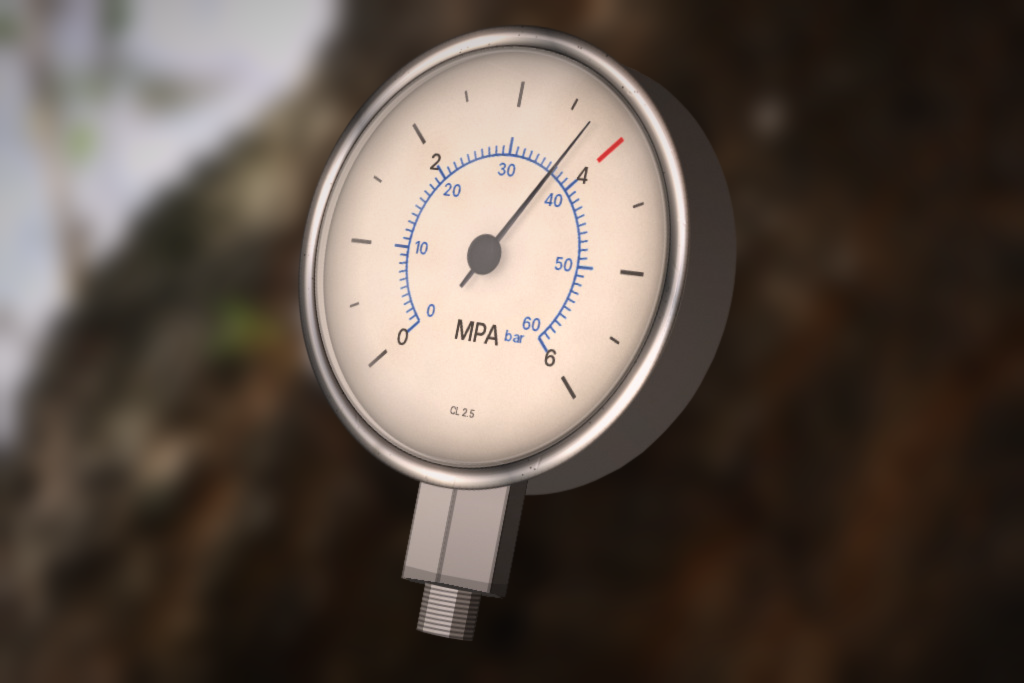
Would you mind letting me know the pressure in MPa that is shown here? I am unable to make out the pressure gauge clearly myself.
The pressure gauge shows 3.75 MPa
